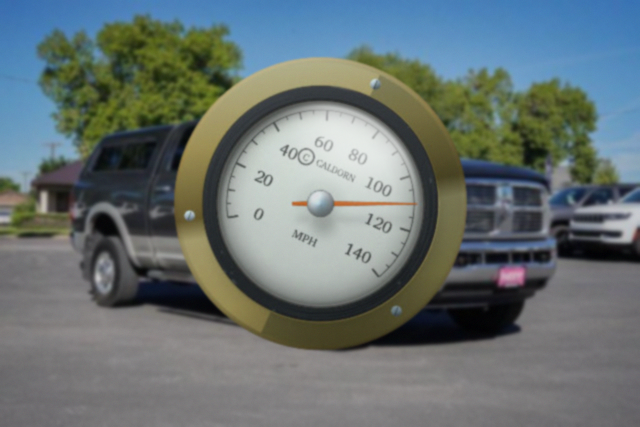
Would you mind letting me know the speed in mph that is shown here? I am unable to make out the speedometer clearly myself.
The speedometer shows 110 mph
